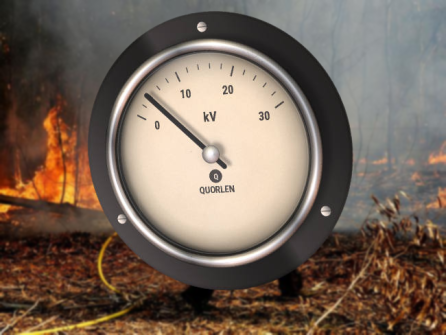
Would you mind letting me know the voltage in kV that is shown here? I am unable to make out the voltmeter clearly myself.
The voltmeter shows 4 kV
